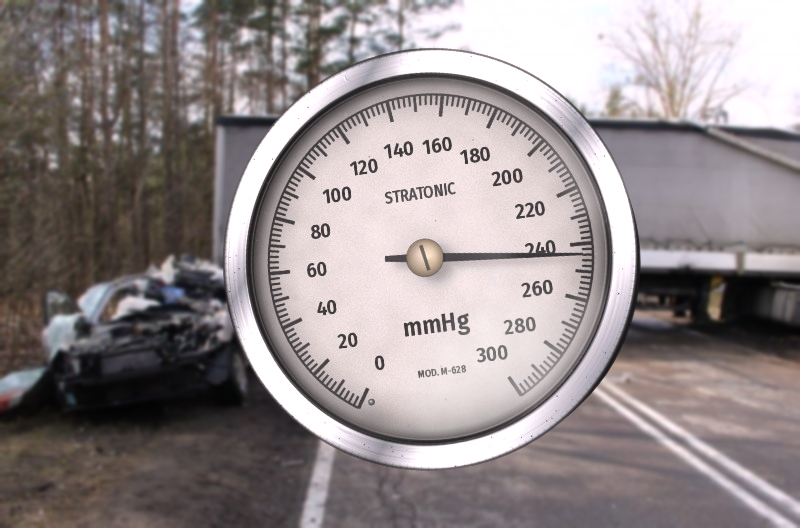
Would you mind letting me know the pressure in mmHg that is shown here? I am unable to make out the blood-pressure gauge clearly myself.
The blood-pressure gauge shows 244 mmHg
